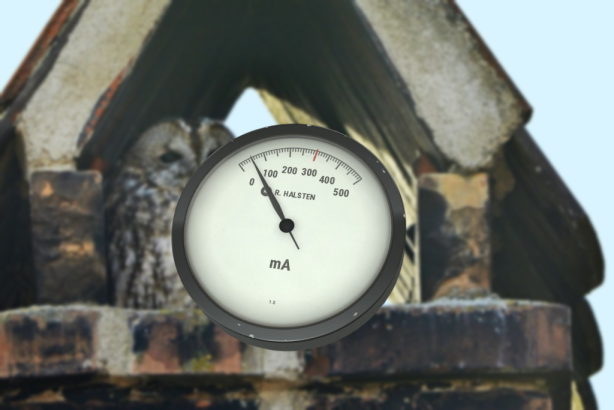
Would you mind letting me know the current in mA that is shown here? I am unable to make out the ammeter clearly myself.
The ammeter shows 50 mA
